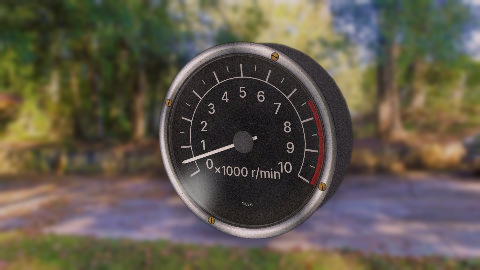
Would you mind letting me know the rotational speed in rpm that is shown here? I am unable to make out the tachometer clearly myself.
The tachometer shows 500 rpm
